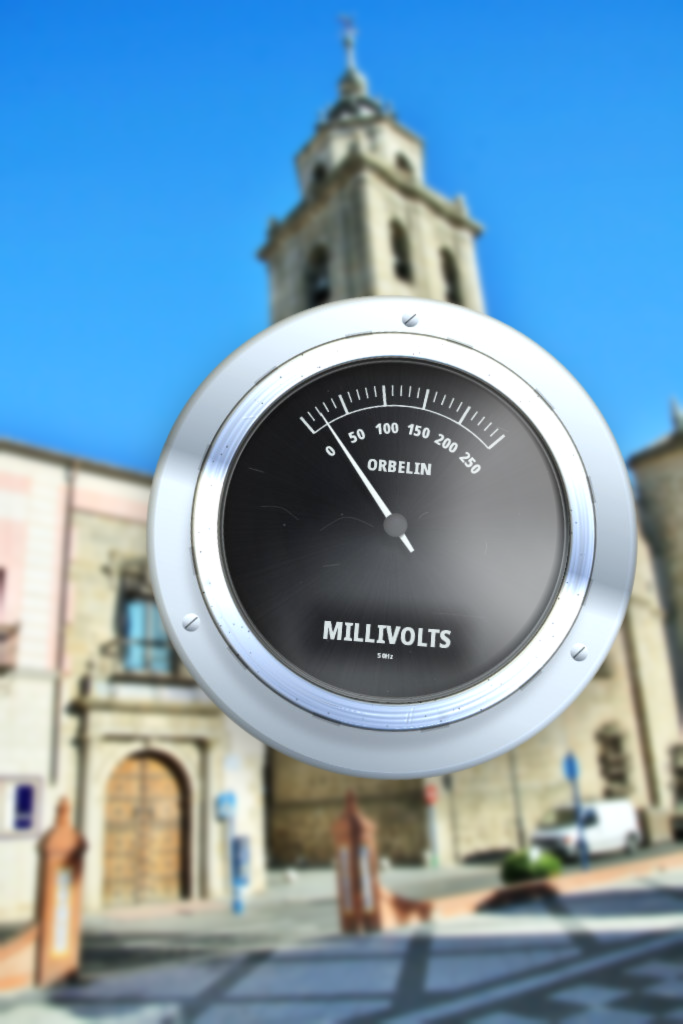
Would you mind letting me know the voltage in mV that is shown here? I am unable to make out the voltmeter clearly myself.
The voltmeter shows 20 mV
